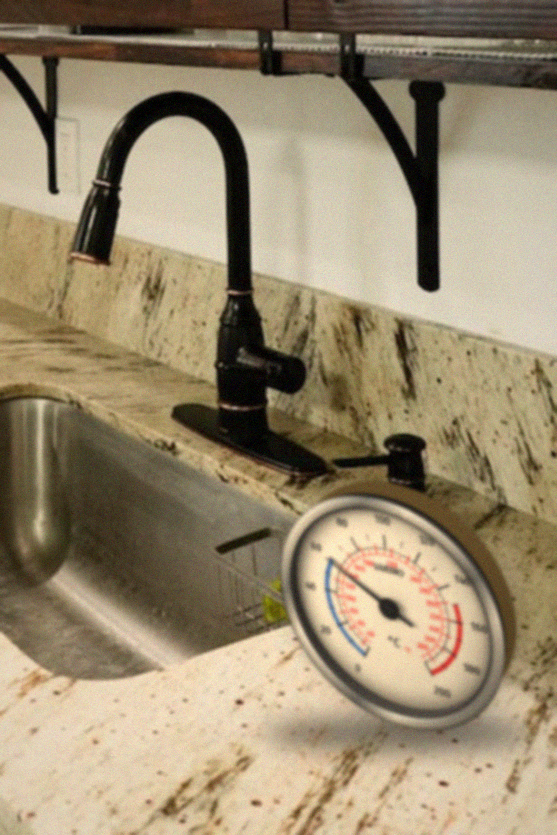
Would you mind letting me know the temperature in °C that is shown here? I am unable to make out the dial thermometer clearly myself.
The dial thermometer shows 60 °C
